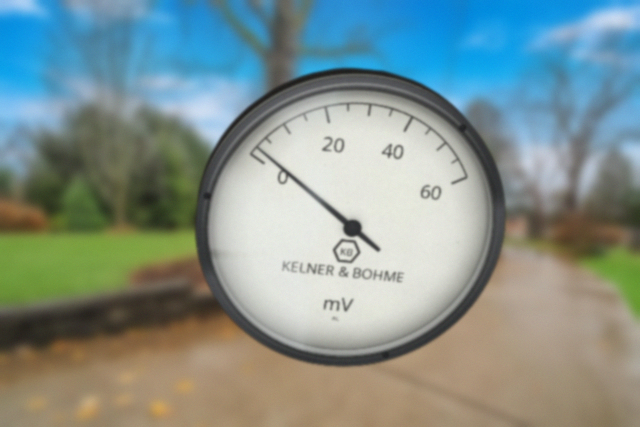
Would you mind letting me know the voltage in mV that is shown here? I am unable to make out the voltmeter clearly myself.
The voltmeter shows 2.5 mV
